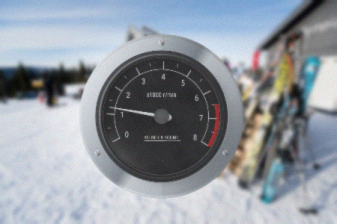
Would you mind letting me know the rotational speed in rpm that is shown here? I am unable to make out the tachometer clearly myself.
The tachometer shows 1250 rpm
